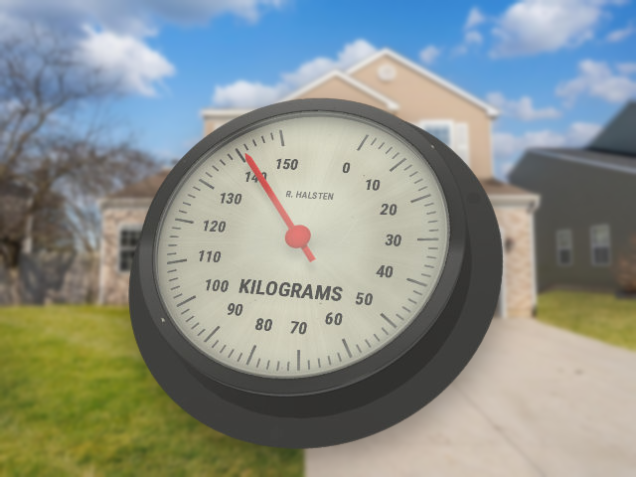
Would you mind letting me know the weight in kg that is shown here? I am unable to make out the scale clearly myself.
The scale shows 141 kg
